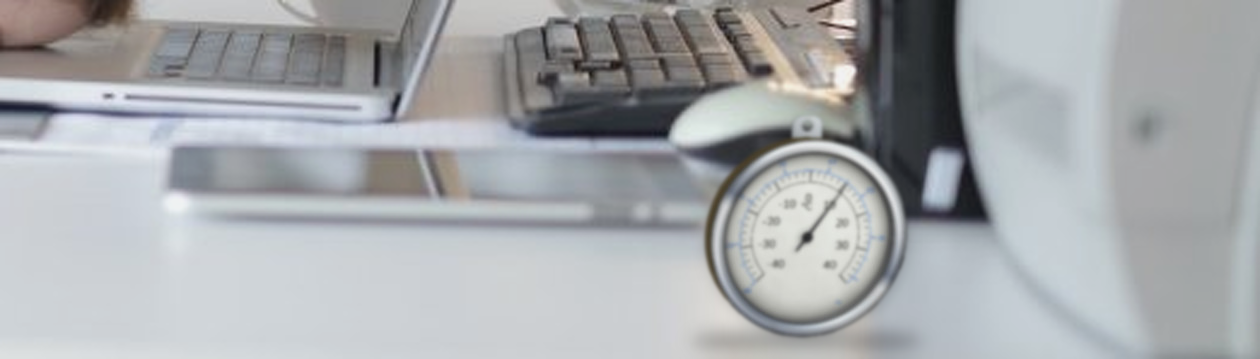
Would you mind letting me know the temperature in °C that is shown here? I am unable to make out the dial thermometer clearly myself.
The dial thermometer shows 10 °C
